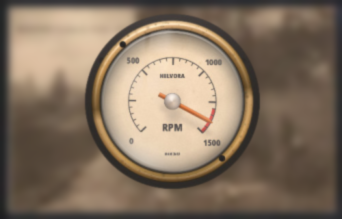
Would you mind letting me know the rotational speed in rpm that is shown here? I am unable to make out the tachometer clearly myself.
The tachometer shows 1400 rpm
